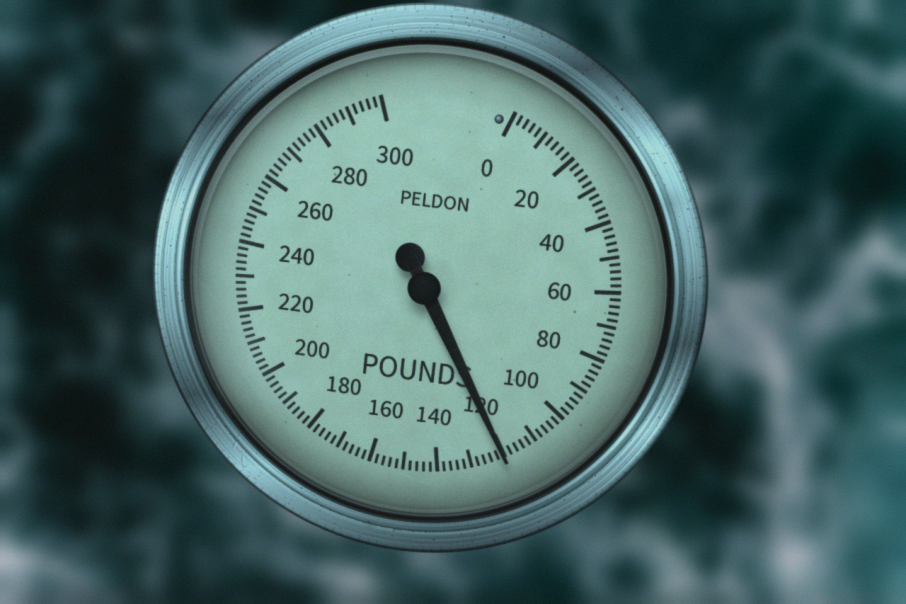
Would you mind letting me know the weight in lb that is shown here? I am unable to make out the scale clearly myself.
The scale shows 120 lb
